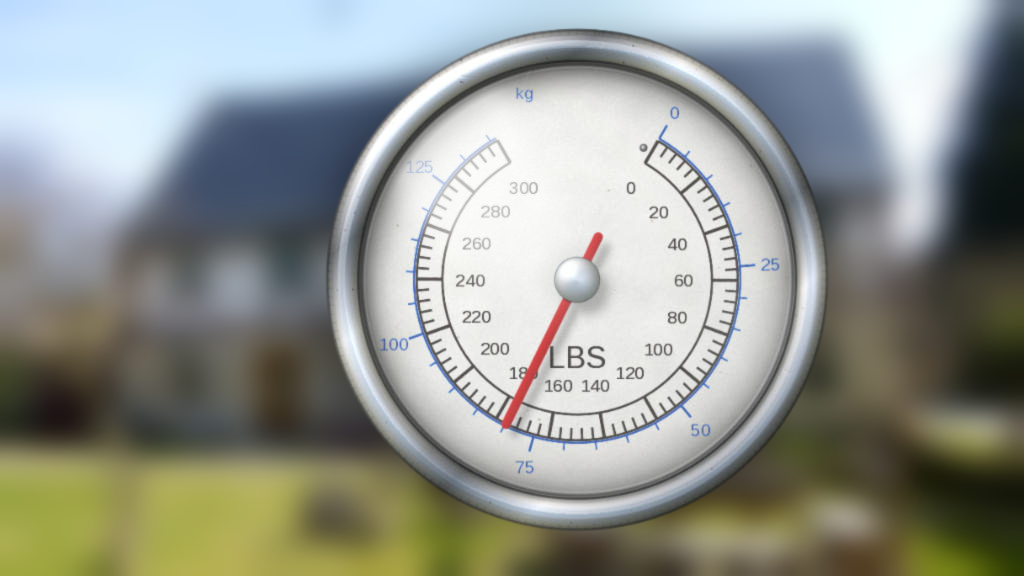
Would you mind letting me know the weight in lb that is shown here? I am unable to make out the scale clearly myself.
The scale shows 176 lb
